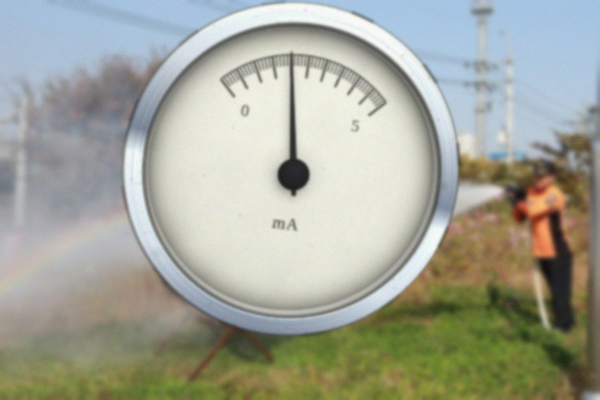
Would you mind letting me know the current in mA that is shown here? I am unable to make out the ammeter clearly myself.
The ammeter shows 2 mA
